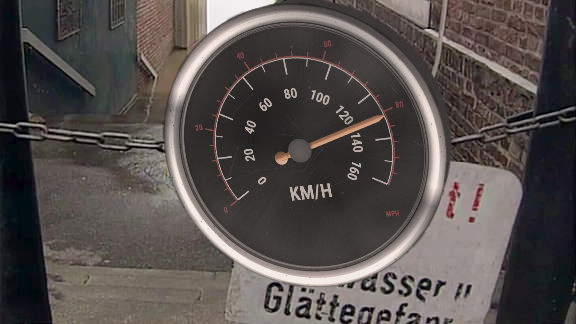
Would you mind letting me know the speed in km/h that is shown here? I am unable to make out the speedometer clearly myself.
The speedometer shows 130 km/h
